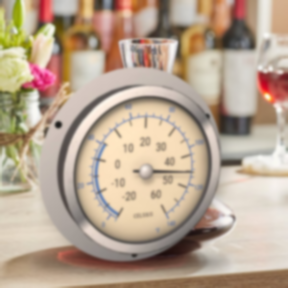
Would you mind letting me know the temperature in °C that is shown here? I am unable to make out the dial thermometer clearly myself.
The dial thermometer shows 45 °C
